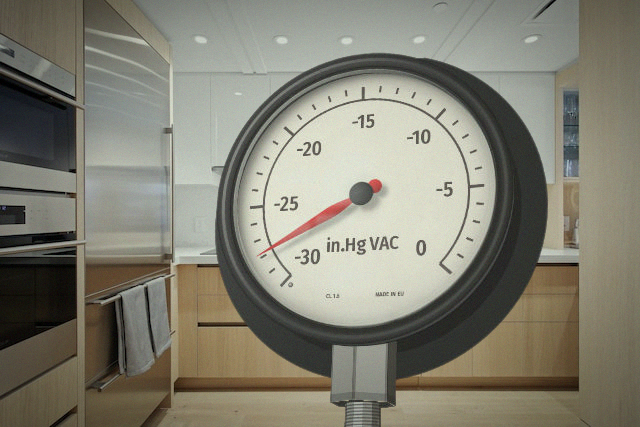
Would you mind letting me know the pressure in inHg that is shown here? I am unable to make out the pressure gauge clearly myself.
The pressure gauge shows -28 inHg
